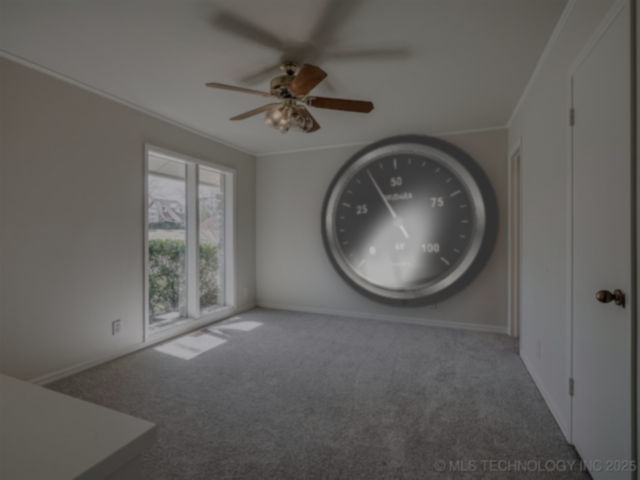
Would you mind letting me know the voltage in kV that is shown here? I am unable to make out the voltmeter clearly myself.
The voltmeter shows 40 kV
